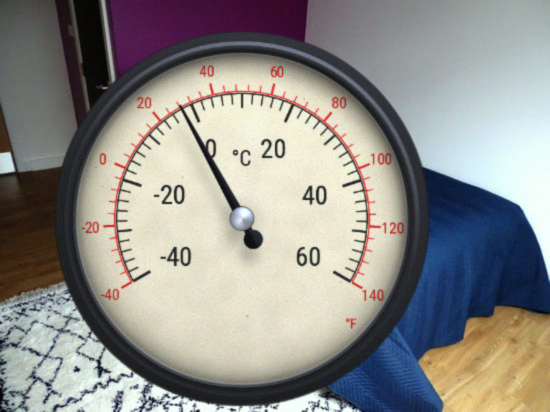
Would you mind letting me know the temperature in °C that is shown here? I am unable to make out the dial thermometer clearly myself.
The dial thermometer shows -2 °C
